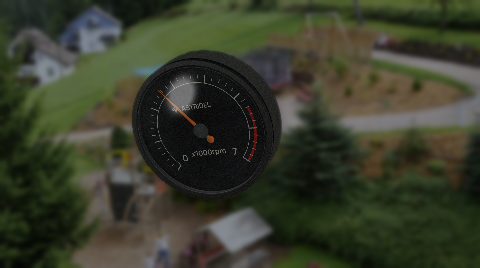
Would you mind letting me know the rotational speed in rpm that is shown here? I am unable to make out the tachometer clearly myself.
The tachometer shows 2600 rpm
